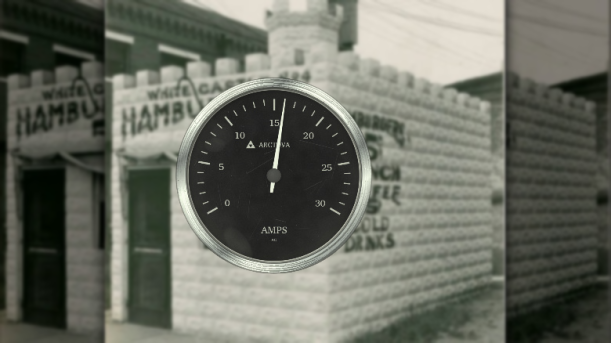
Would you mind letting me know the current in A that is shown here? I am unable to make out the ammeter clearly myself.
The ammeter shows 16 A
